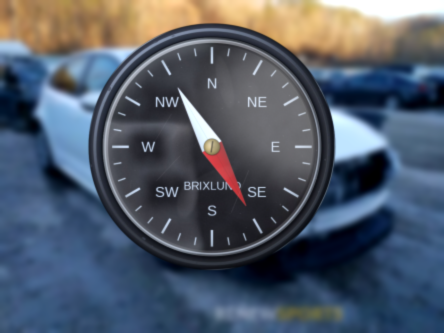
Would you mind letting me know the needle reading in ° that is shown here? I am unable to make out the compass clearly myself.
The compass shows 150 °
